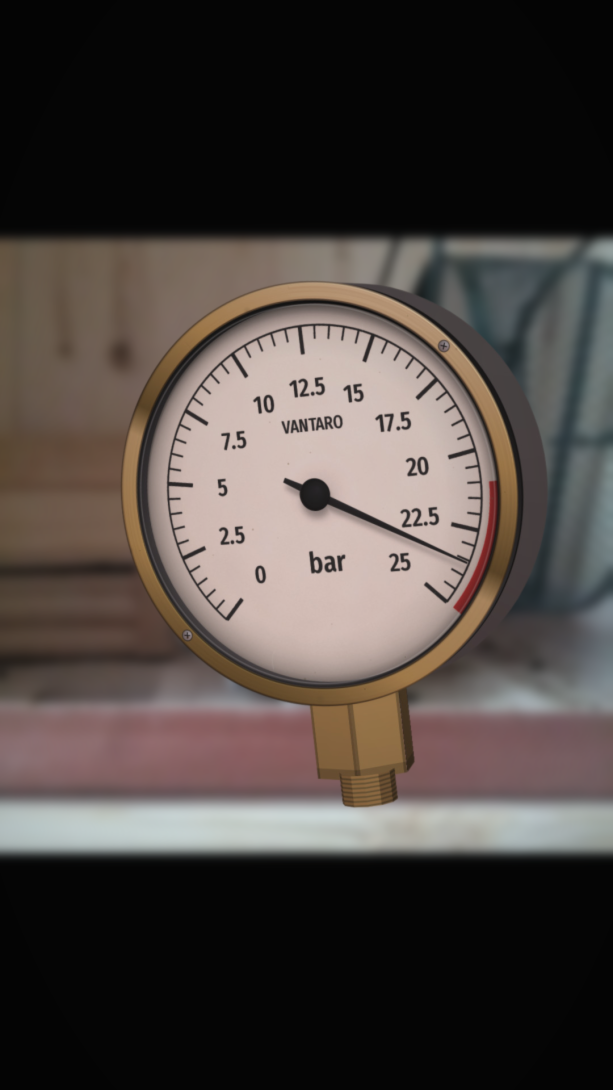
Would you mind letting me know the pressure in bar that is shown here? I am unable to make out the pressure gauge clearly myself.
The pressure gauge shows 23.5 bar
